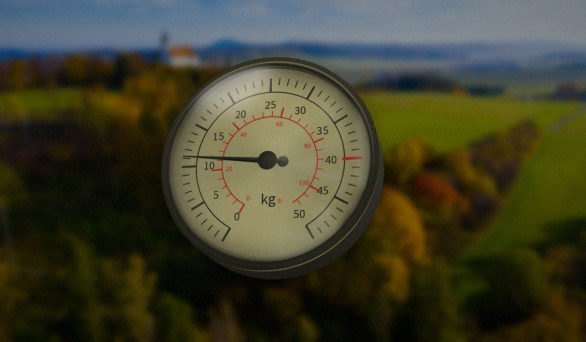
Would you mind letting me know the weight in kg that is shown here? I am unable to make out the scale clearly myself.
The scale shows 11 kg
